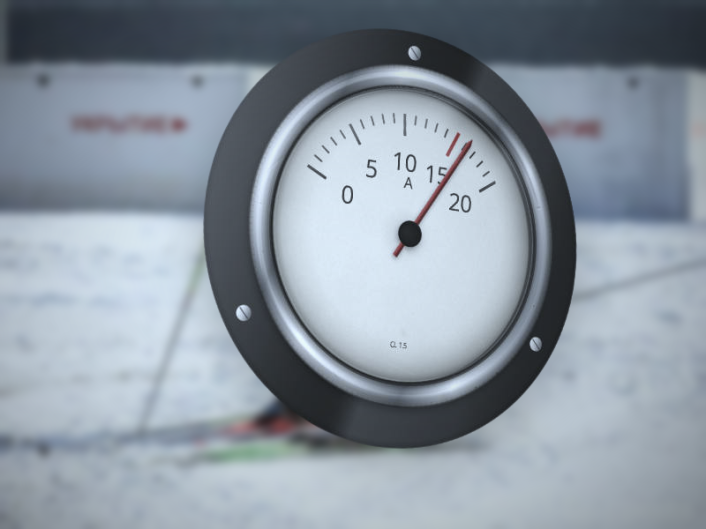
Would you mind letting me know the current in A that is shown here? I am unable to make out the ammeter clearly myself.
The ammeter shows 16 A
